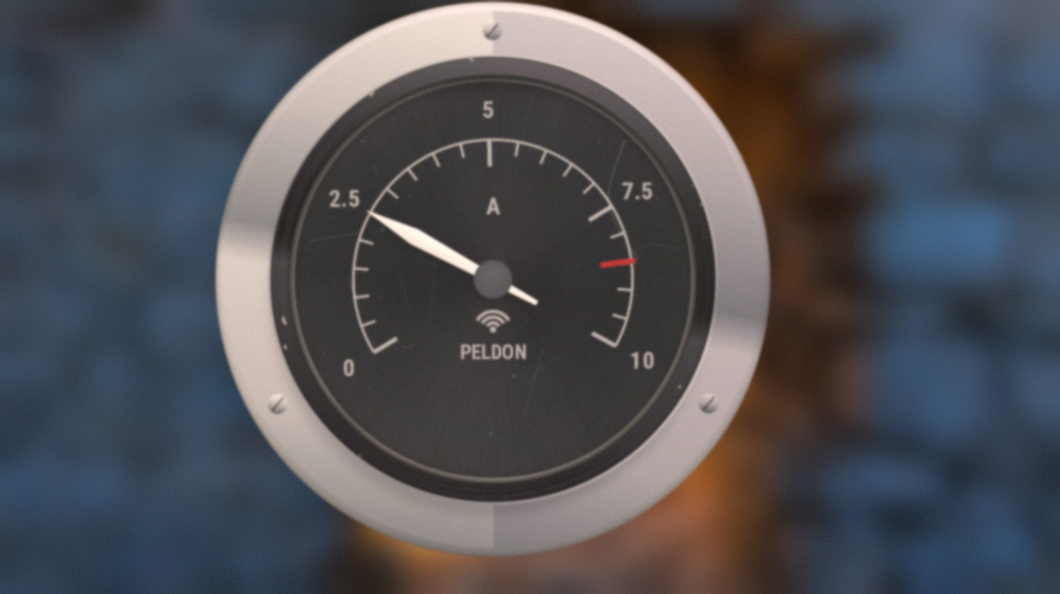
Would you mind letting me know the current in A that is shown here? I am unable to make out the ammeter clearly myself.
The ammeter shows 2.5 A
